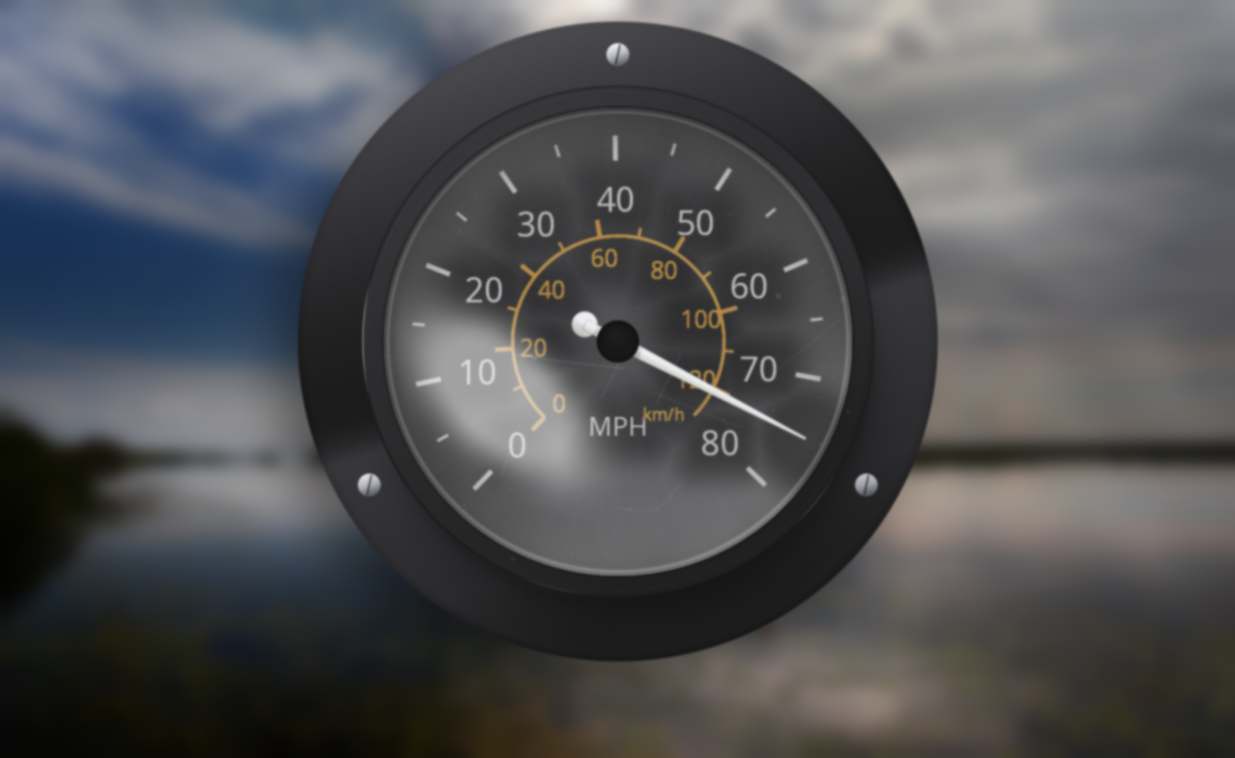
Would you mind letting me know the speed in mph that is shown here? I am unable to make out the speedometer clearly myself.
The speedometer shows 75 mph
